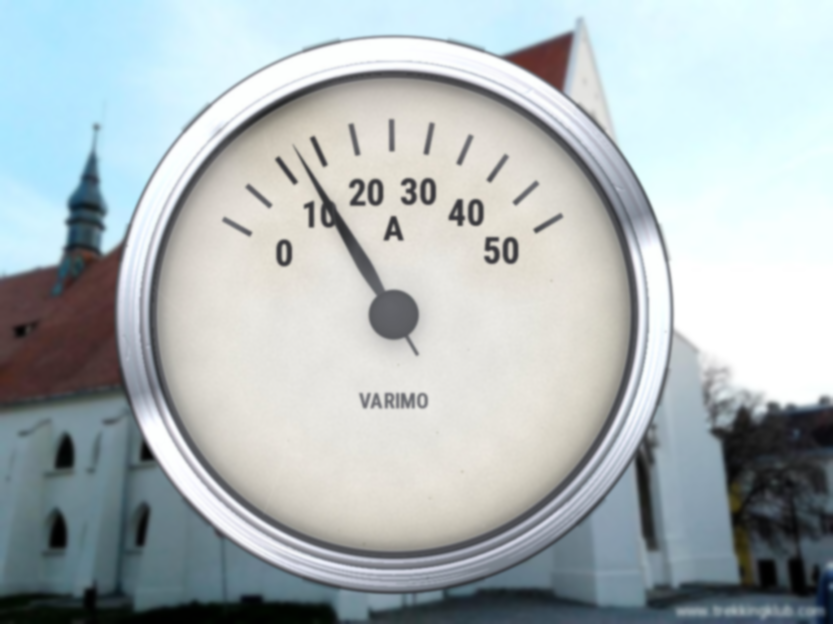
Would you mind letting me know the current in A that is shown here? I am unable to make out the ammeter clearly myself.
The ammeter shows 12.5 A
